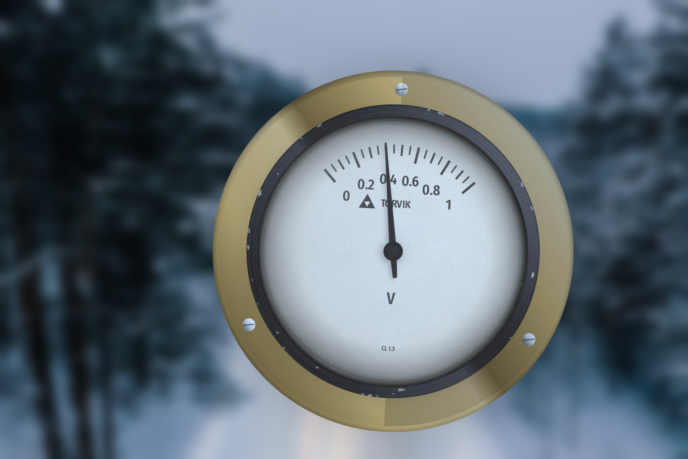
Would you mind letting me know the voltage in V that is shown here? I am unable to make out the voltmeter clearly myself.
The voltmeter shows 0.4 V
